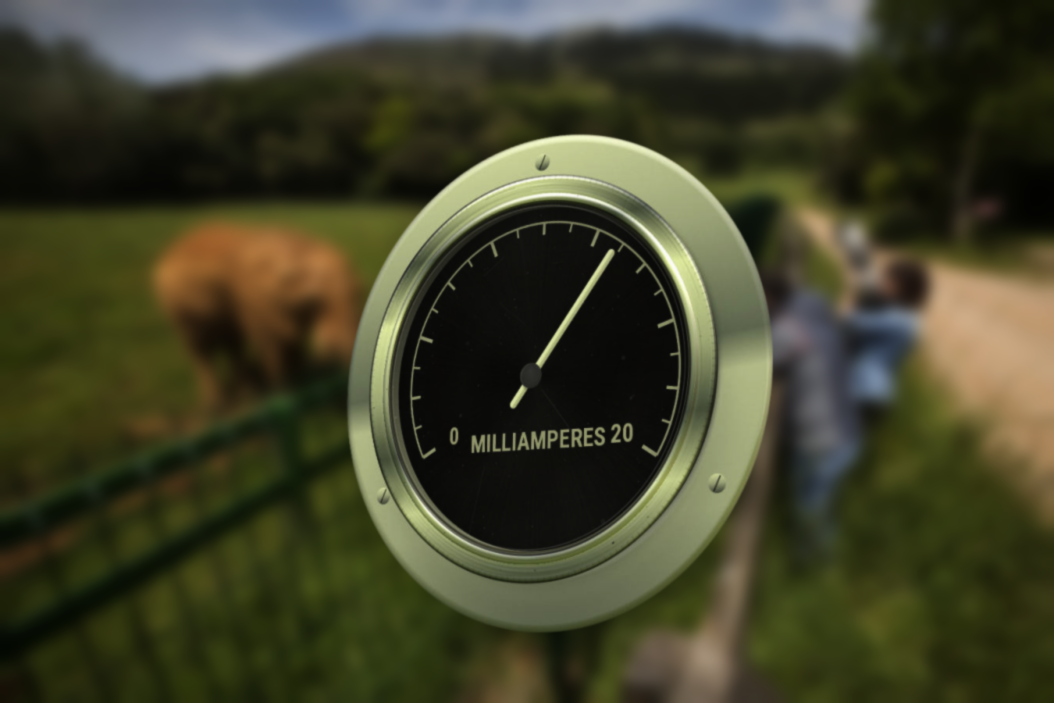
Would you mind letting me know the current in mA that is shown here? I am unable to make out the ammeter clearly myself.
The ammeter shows 13 mA
